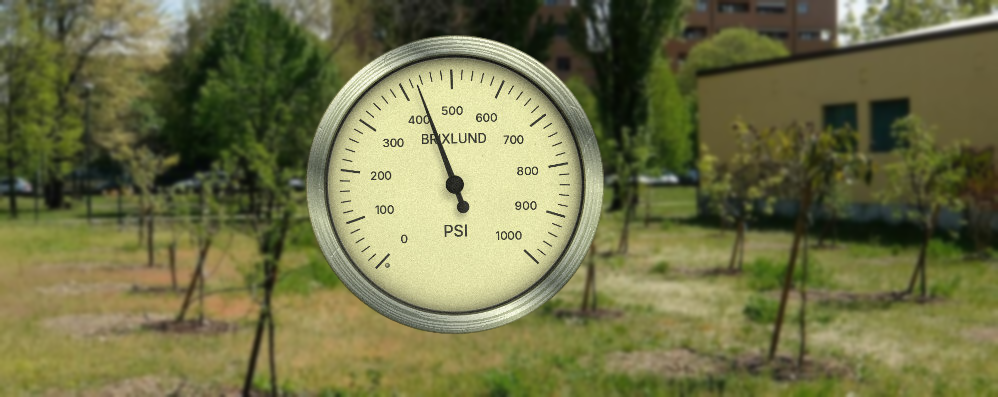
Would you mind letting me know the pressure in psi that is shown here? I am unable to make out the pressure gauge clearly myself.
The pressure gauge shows 430 psi
